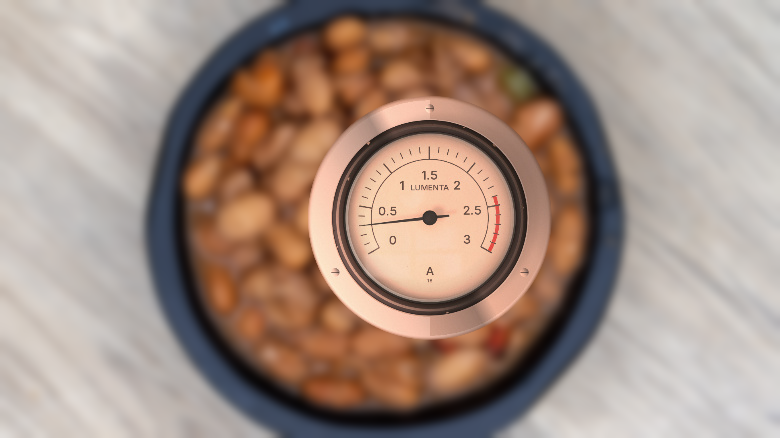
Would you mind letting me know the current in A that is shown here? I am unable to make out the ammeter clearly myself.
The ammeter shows 0.3 A
